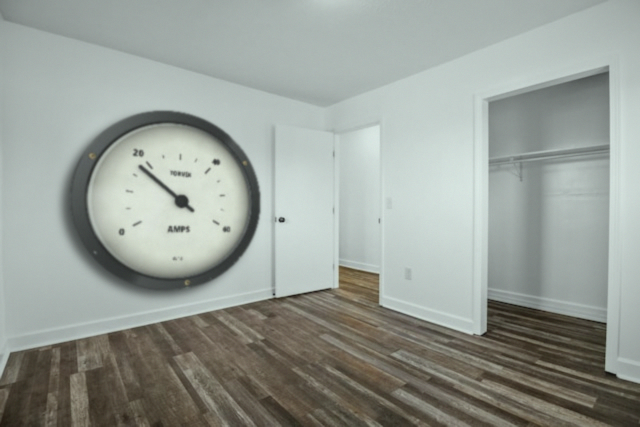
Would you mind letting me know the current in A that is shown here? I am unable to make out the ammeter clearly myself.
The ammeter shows 17.5 A
